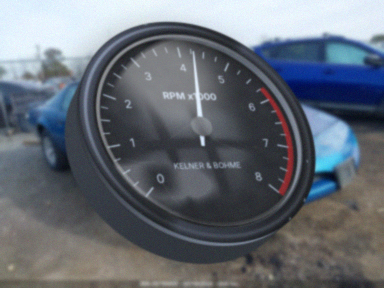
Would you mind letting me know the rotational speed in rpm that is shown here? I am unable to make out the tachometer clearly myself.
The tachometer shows 4250 rpm
